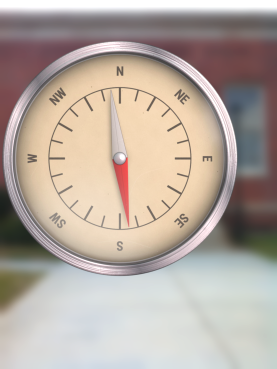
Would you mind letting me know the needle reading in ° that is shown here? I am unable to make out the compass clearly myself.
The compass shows 172.5 °
